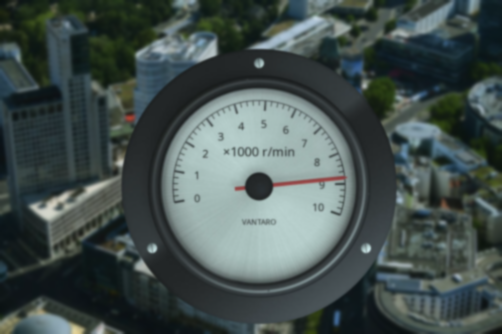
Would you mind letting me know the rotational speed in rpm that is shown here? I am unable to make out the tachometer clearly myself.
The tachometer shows 8800 rpm
